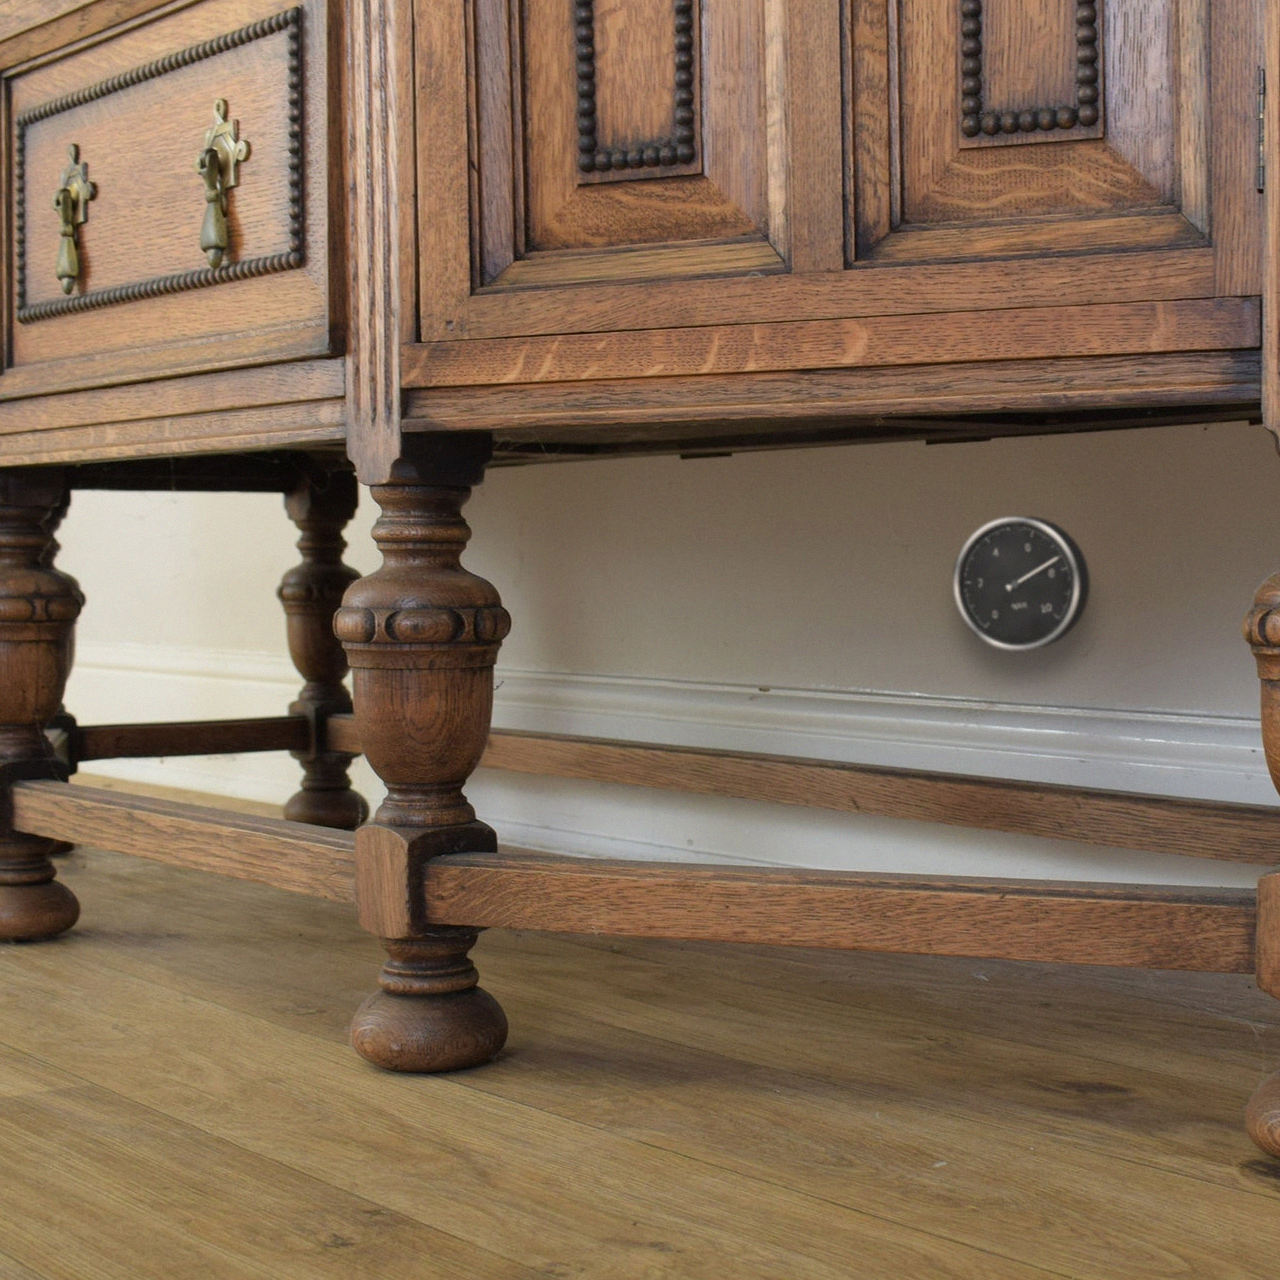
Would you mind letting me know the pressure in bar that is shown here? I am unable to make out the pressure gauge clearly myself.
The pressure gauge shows 7.5 bar
